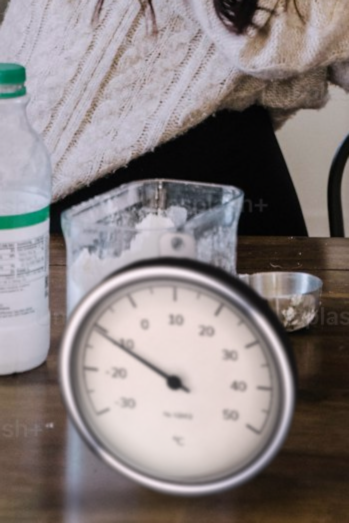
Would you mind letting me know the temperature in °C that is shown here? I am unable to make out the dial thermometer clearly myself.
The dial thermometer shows -10 °C
